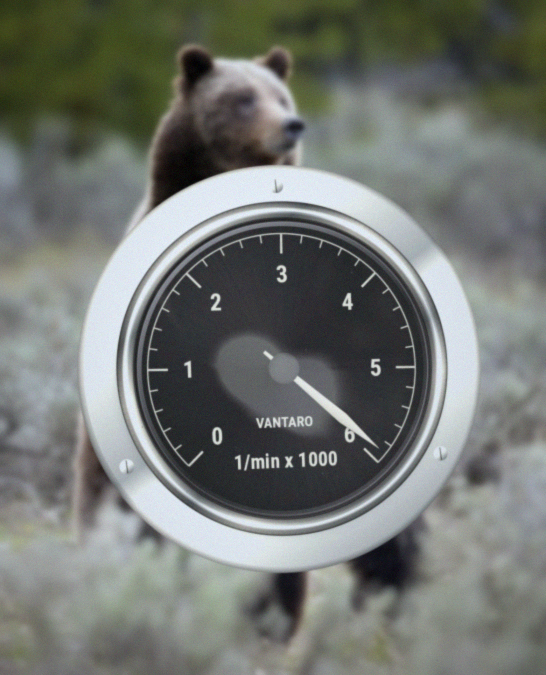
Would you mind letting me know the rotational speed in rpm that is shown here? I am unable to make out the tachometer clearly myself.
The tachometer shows 5900 rpm
